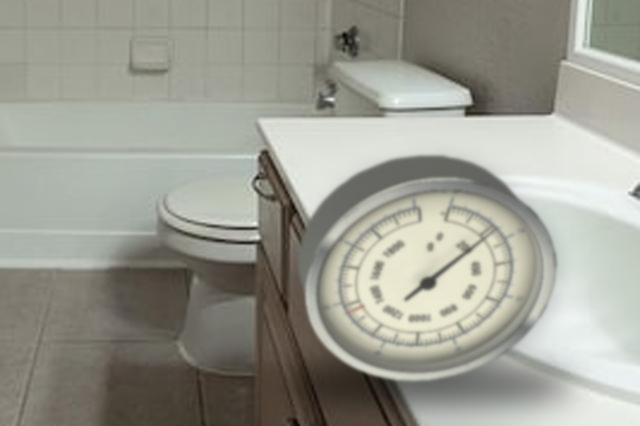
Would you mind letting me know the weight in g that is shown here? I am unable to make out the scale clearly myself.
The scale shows 200 g
